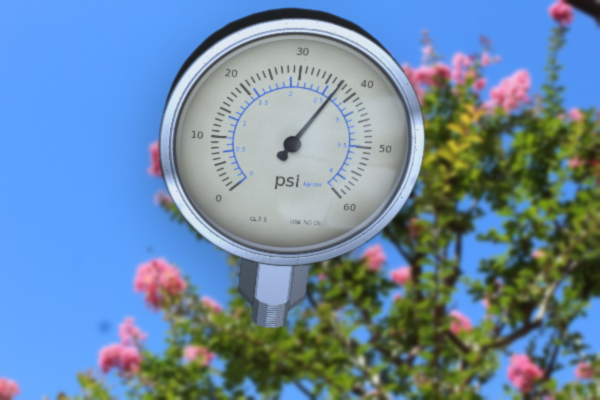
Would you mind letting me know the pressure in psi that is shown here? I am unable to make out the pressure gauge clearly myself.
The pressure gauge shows 37 psi
